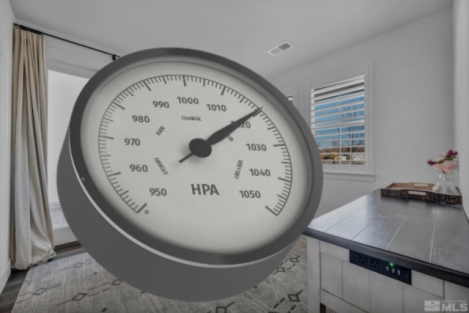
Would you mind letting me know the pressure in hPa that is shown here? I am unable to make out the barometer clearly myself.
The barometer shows 1020 hPa
